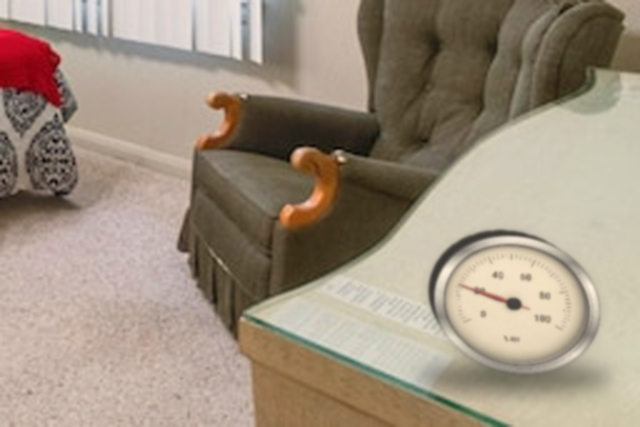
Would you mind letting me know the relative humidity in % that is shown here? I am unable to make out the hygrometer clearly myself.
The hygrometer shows 20 %
